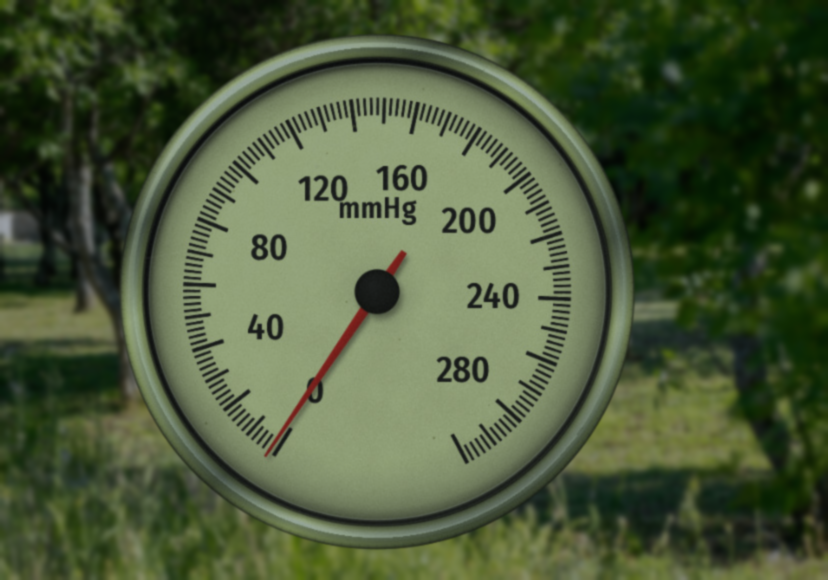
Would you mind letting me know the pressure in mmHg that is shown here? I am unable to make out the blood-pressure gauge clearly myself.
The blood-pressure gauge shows 2 mmHg
